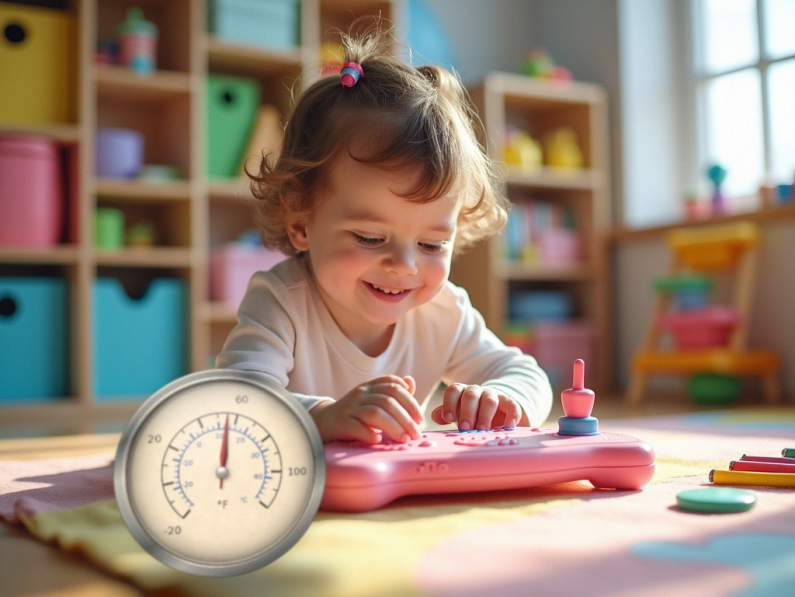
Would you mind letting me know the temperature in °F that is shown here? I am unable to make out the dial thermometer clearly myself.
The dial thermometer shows 55 °F
